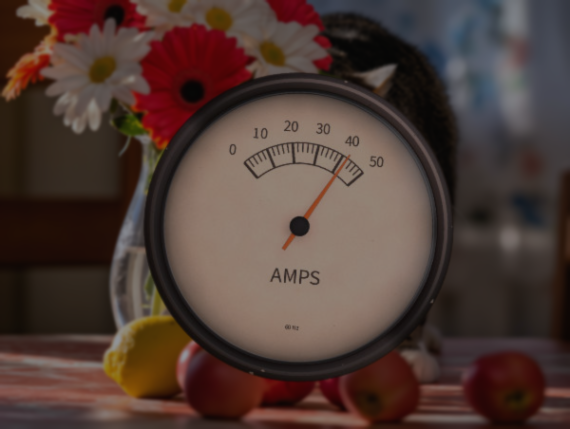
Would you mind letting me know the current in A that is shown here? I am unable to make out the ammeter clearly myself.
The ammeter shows 42 A
